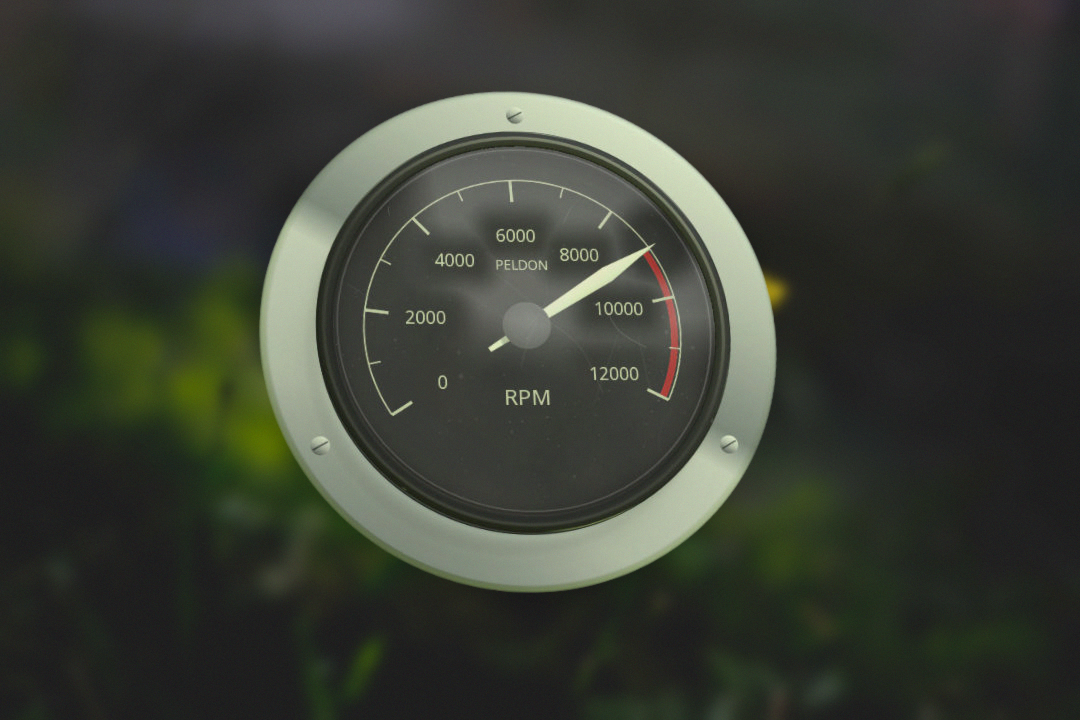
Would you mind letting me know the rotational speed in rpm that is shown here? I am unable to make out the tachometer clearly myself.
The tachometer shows 9000 rpm
